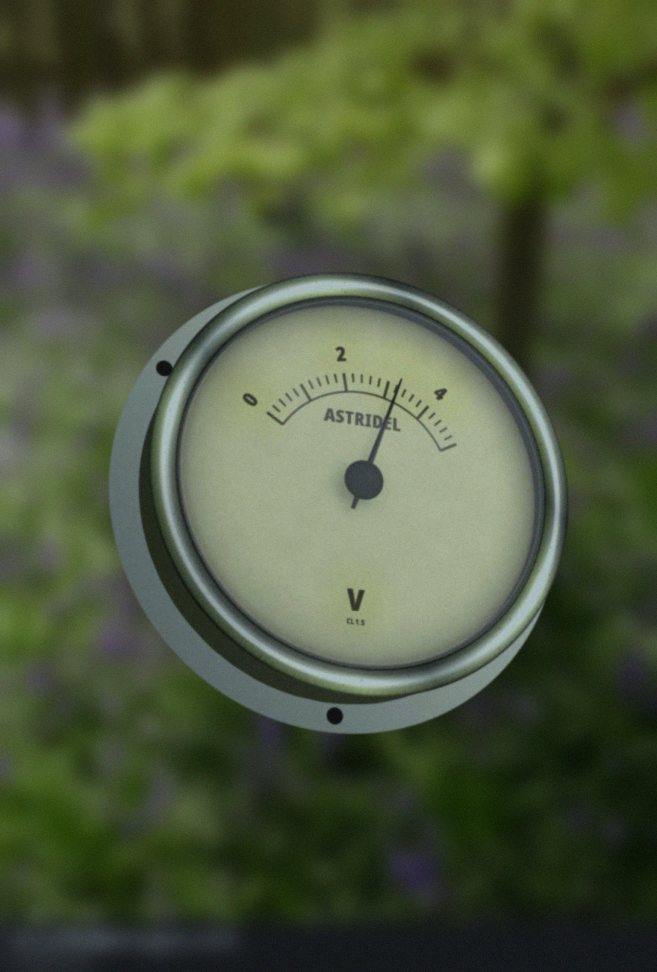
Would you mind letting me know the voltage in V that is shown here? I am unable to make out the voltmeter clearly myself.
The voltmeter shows 3.2 V
